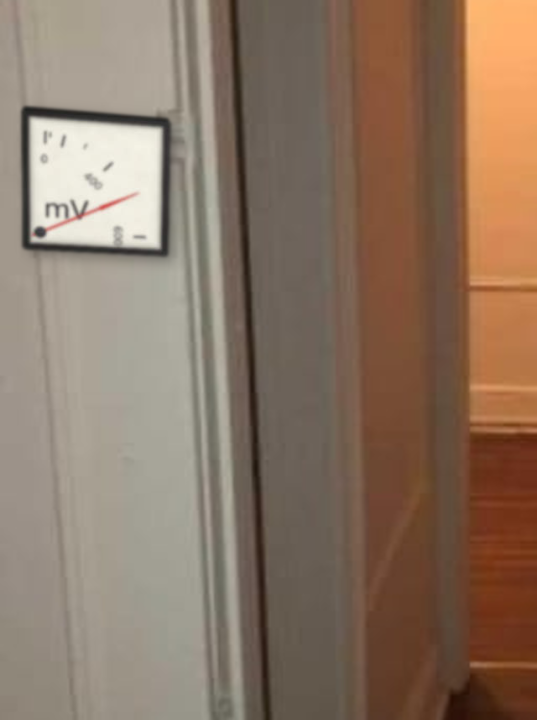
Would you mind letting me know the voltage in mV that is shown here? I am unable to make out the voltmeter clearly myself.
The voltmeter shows 500 mV
